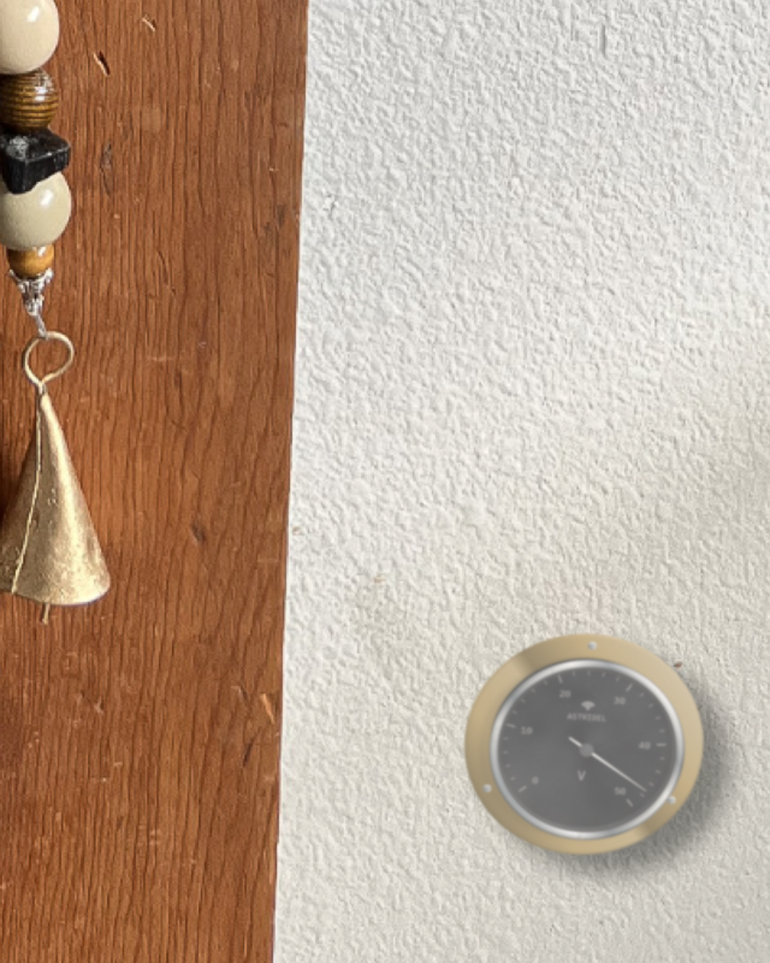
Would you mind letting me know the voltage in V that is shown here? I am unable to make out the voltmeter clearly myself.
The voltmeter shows 47 V
